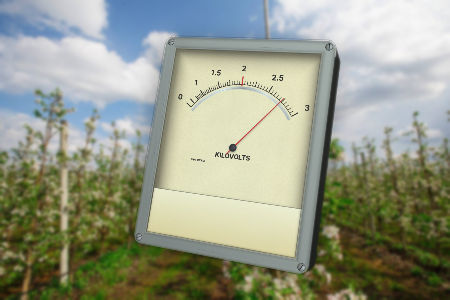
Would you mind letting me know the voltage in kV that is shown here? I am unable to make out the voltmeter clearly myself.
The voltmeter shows 2.75 kV
